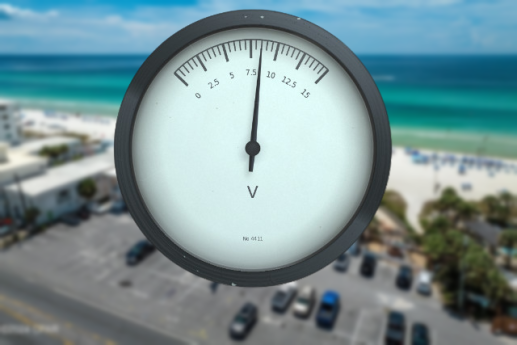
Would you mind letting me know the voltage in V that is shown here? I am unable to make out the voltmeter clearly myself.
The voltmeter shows 8.5 V
